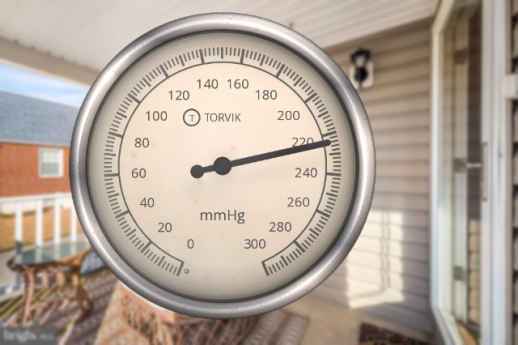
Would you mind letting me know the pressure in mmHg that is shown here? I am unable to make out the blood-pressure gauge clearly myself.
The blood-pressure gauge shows 224 mmHg
